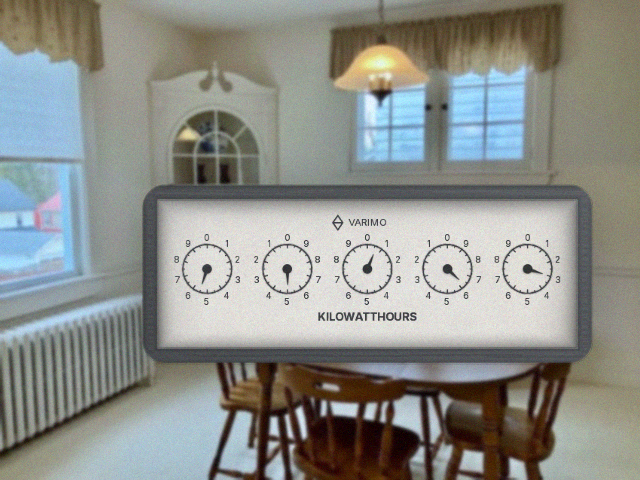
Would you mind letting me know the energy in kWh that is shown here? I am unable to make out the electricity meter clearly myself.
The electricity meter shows 55063 kWh
